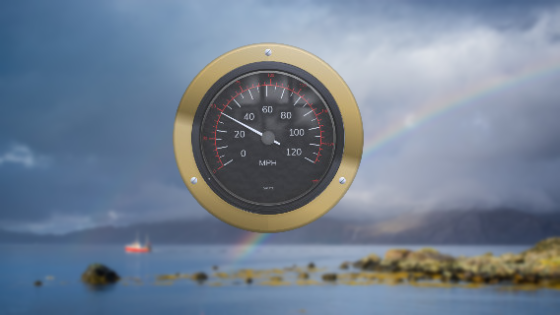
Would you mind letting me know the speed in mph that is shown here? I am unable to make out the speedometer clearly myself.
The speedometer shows 30 mph
